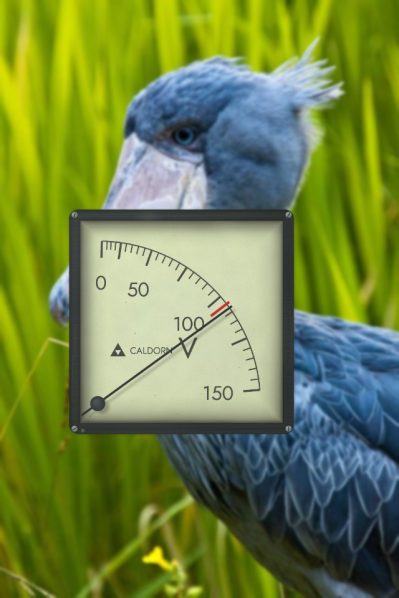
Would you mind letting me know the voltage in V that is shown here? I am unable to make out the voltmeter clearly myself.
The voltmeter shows 107.5 V
